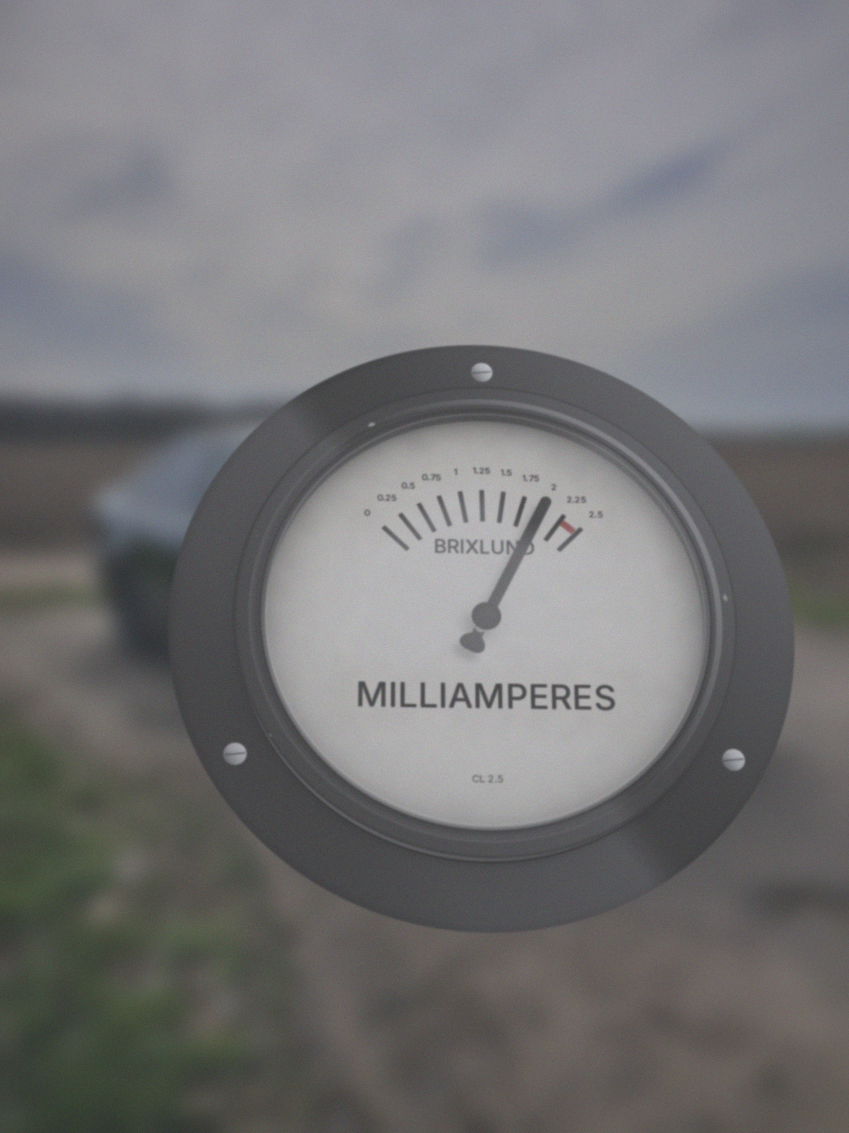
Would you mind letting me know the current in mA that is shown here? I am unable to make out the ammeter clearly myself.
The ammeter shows 2 mA
